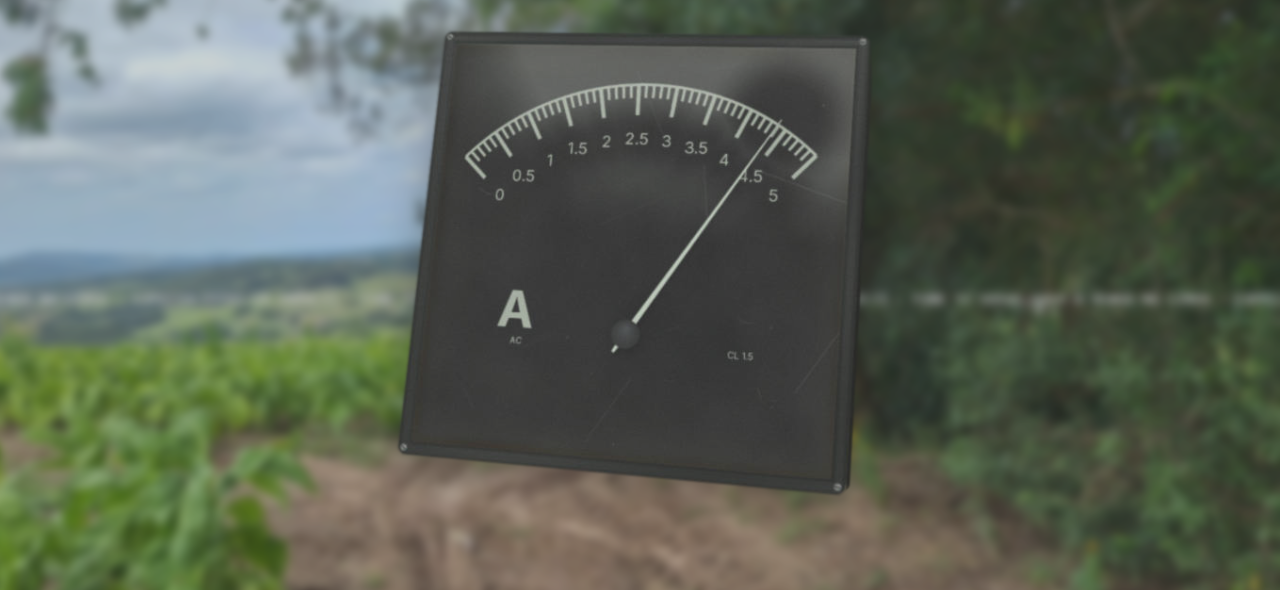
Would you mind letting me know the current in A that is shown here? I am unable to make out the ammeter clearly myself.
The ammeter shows 4.4 A
